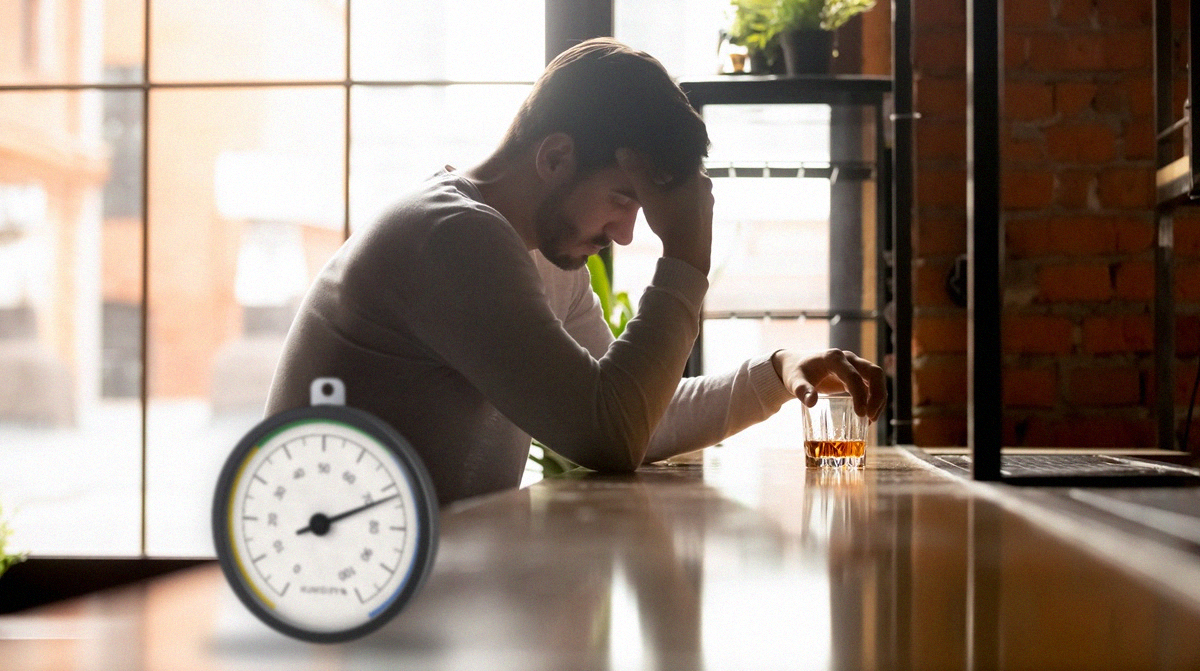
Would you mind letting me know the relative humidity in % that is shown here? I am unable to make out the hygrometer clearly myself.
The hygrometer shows 72.5 %
